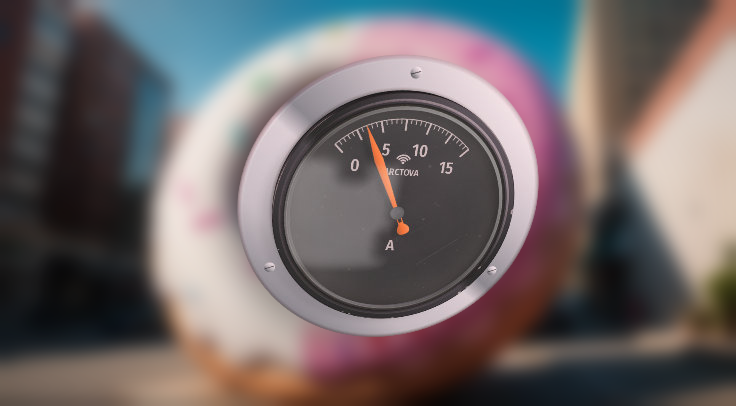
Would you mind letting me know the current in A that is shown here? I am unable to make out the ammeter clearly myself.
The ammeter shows 3.5 A
